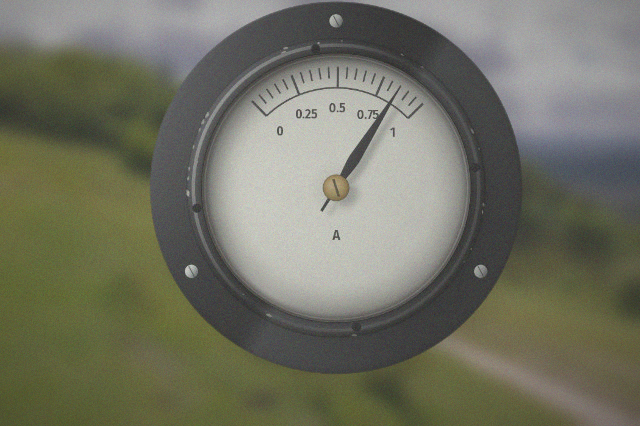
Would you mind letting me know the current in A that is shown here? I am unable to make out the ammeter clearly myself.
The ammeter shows 0.85 A
